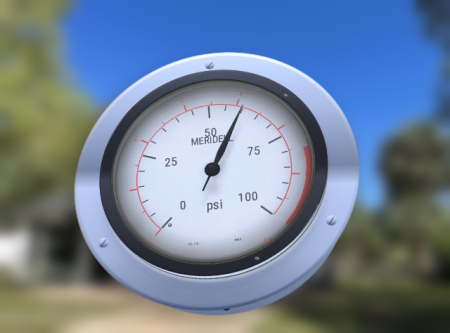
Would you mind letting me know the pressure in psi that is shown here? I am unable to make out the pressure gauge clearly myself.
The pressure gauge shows 60 psi
